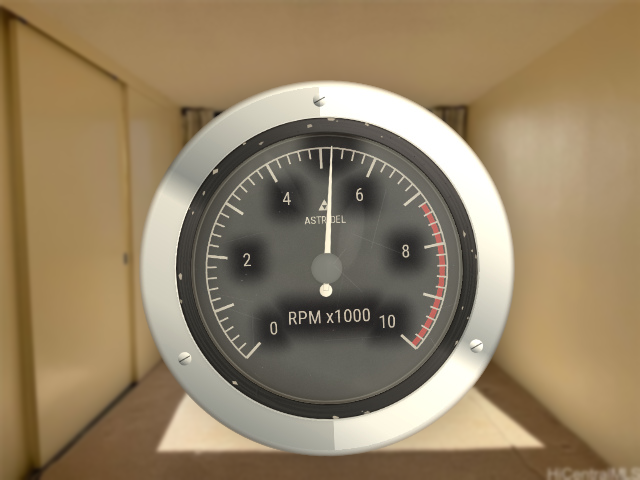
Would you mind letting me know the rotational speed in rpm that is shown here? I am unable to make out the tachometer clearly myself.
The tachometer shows 5200 rpm
